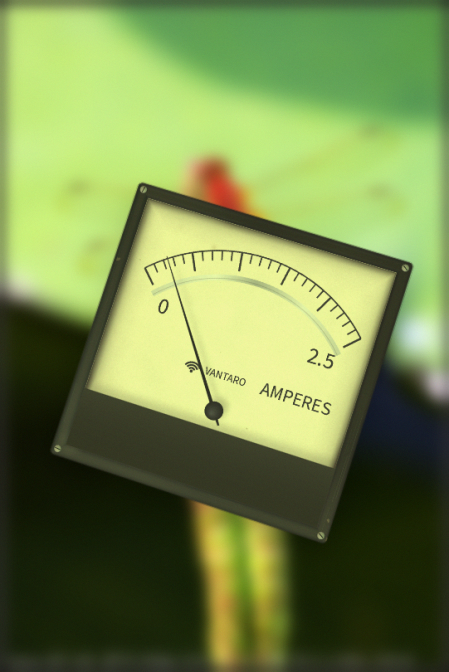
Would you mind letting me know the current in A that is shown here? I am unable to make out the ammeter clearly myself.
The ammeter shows 0.25 A
